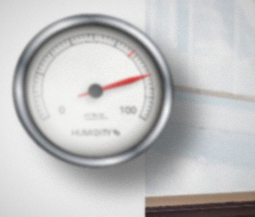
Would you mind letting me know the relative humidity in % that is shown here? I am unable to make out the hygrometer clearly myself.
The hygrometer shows 80 %
